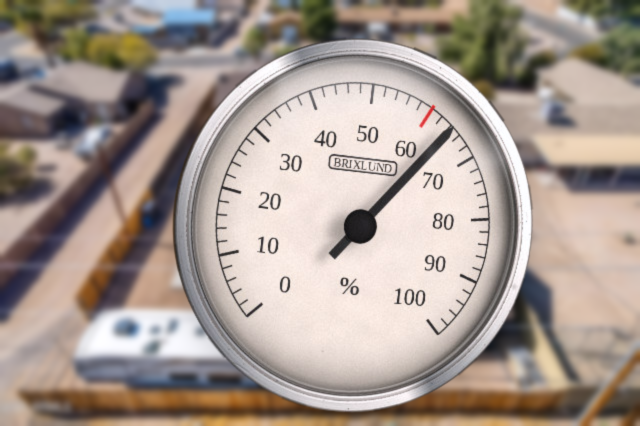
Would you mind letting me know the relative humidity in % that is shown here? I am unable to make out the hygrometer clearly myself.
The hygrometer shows 64 %
